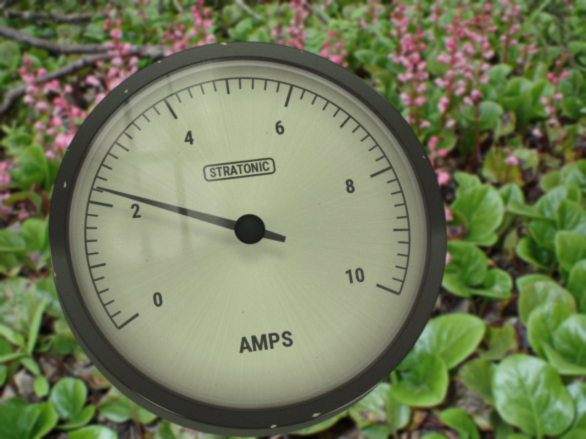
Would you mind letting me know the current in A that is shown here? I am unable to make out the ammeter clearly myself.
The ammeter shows 2.2 A
